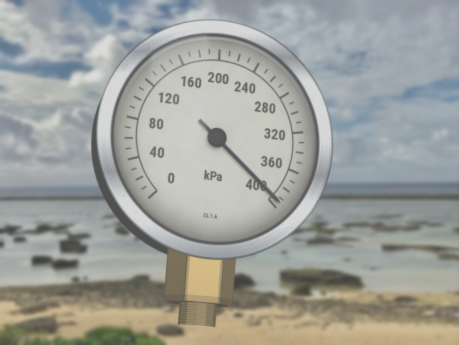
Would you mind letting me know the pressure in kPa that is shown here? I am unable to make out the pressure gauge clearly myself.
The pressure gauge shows 395 kPa
